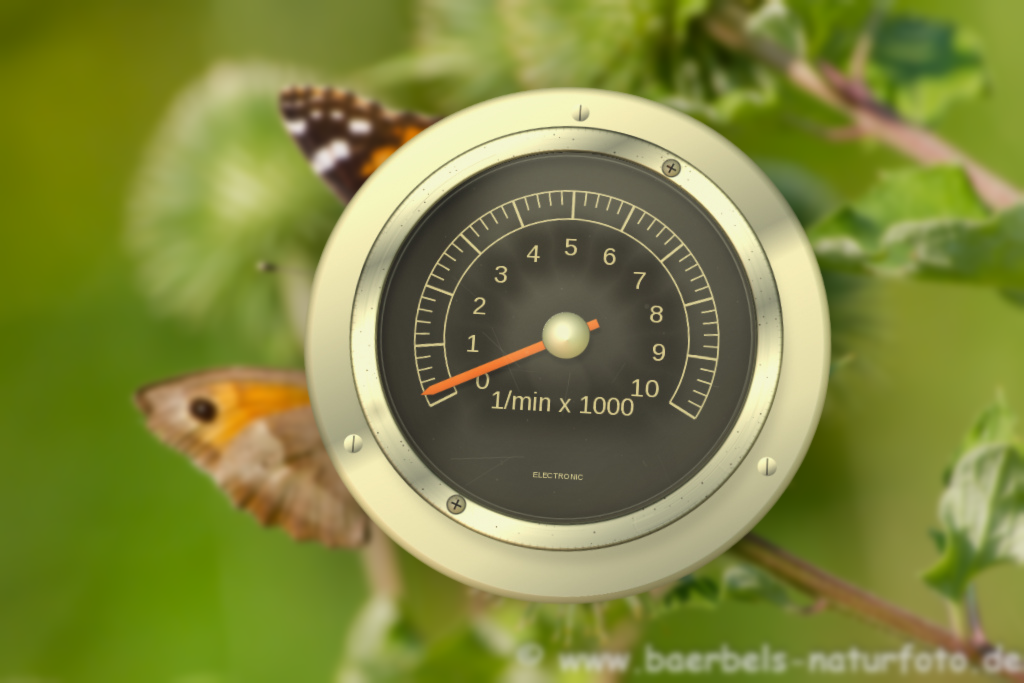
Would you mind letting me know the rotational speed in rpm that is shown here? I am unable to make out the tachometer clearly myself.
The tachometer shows 200 rpm
